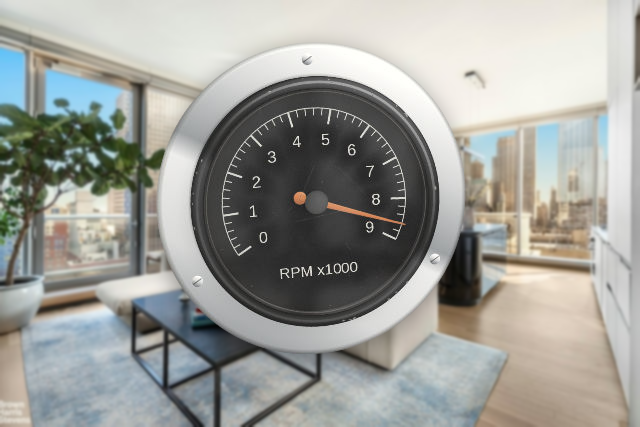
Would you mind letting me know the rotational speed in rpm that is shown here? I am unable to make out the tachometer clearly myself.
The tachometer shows 8600 rpm
